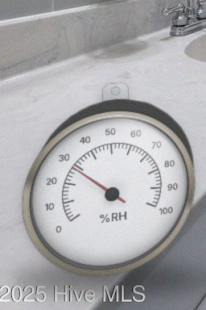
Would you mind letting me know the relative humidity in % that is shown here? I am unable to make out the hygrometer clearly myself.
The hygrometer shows 30 %
